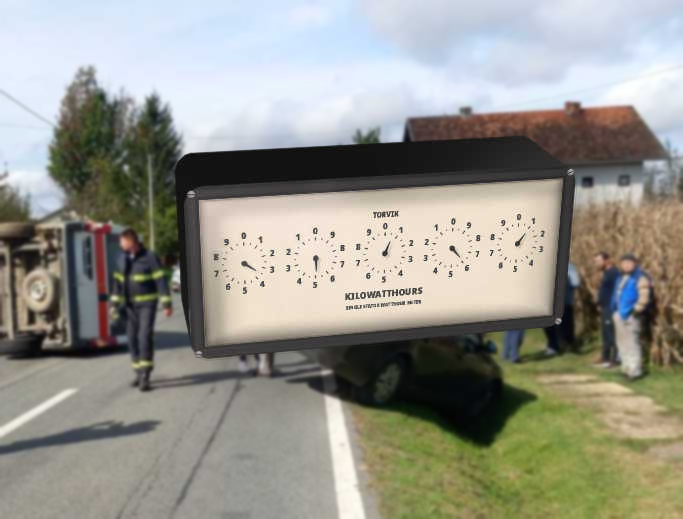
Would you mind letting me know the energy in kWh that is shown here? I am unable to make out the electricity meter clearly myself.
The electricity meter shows 35061 kWh
